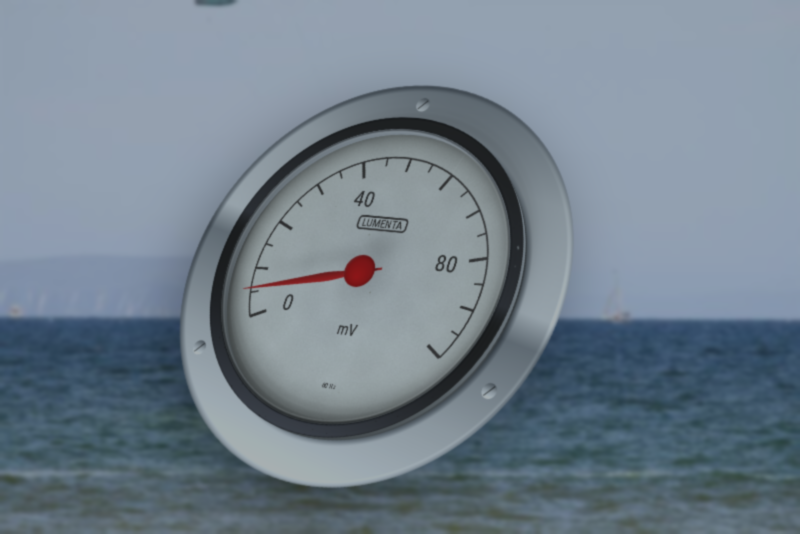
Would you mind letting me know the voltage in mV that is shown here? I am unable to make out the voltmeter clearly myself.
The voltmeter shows 5 mV
